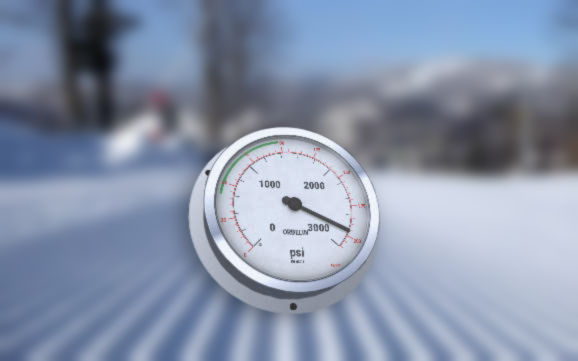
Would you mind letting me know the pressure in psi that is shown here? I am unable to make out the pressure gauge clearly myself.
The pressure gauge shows 2800 psi
